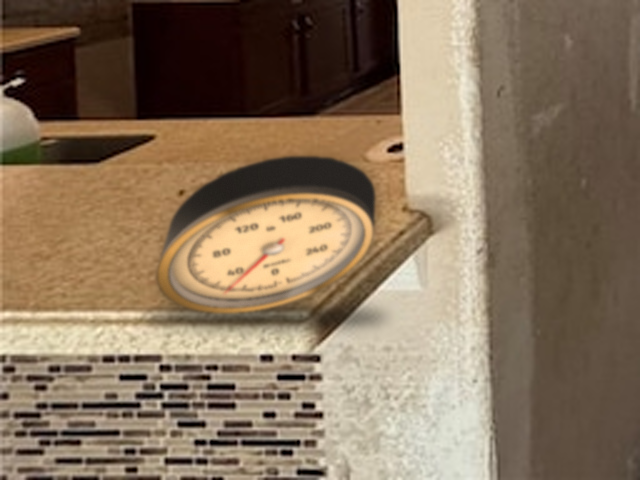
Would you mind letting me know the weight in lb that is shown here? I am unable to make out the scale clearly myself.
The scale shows 30 lb
